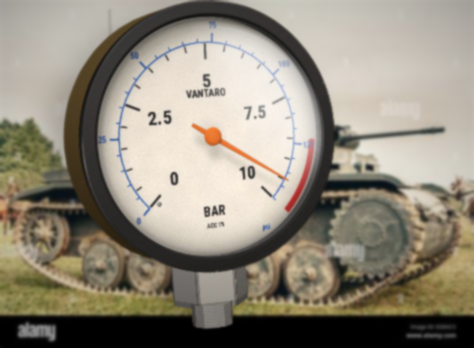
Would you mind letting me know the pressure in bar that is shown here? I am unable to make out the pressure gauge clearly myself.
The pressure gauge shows 9.5 bar
